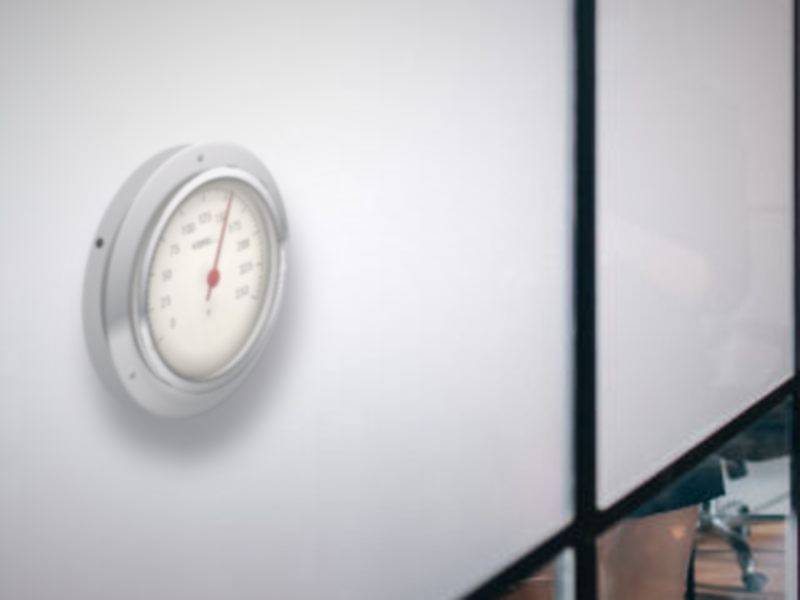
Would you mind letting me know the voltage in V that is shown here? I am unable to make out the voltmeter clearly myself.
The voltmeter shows 150 V
